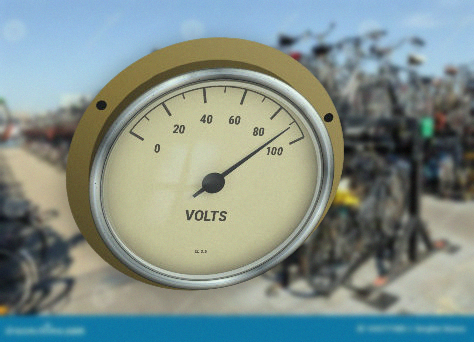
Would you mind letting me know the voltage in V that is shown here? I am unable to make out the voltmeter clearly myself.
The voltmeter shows 90 V
